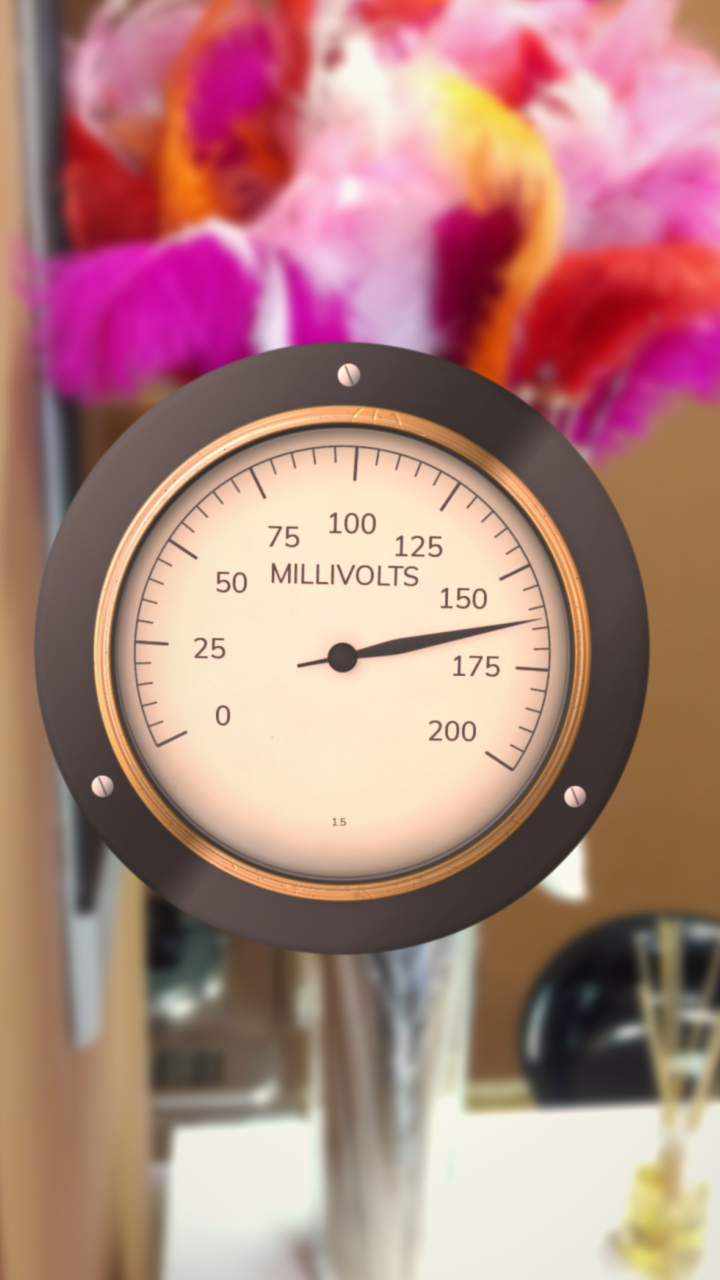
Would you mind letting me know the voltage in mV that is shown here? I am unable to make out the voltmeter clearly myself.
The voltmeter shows 162.5 mV
